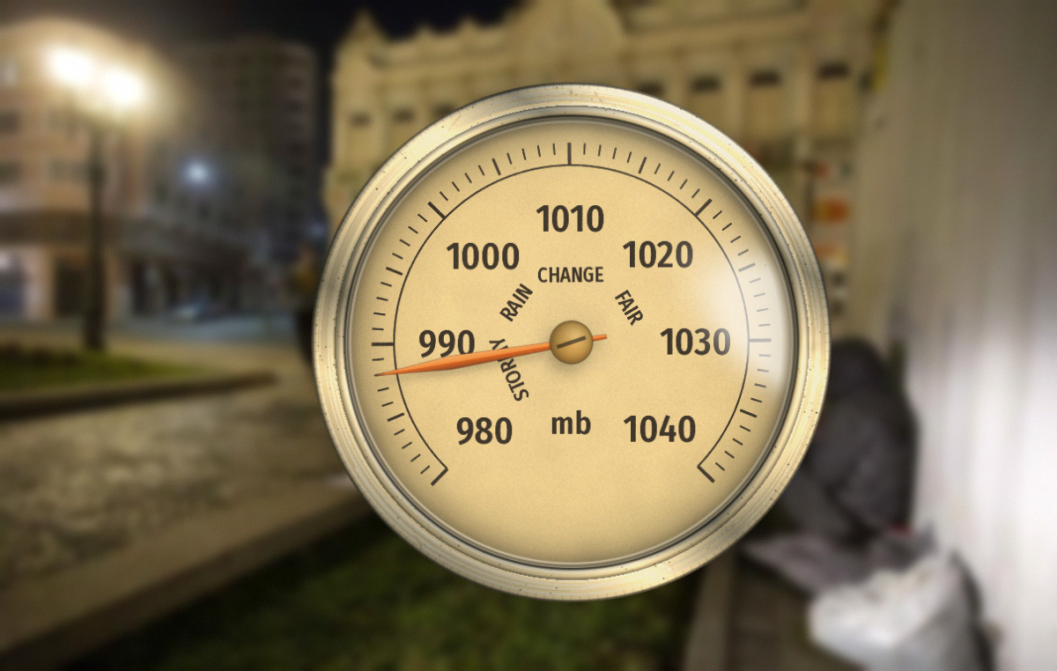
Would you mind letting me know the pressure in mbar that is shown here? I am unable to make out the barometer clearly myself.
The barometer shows 988 mbar
